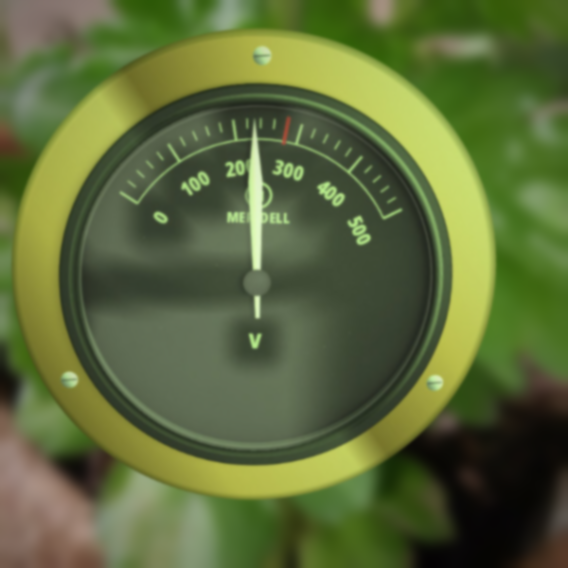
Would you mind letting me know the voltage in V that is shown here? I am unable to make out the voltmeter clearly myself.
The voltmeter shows 230 V
